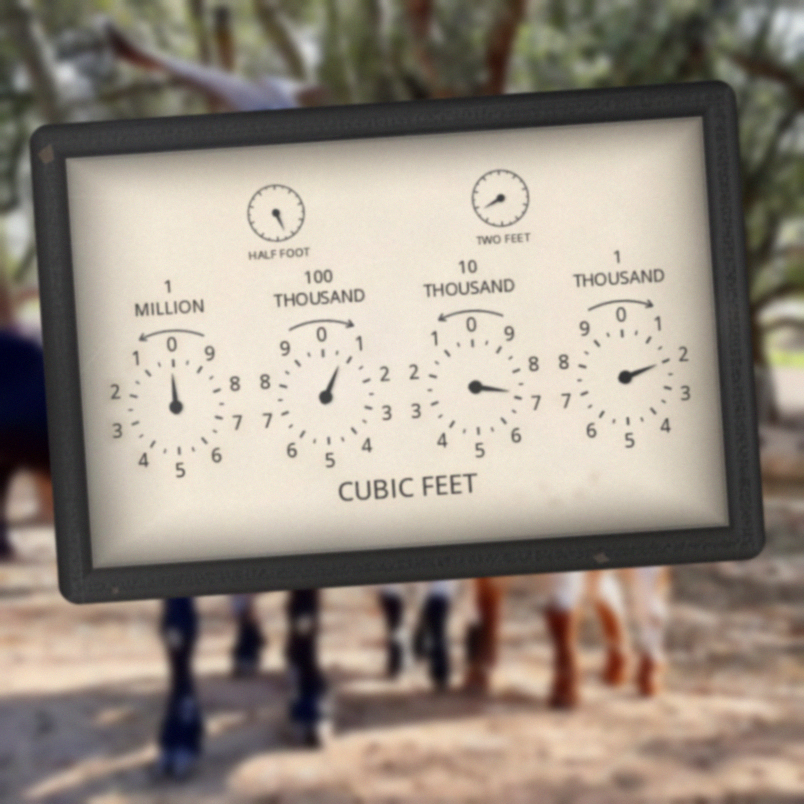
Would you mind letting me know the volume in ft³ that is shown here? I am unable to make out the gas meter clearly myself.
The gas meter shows 7200 ft³
